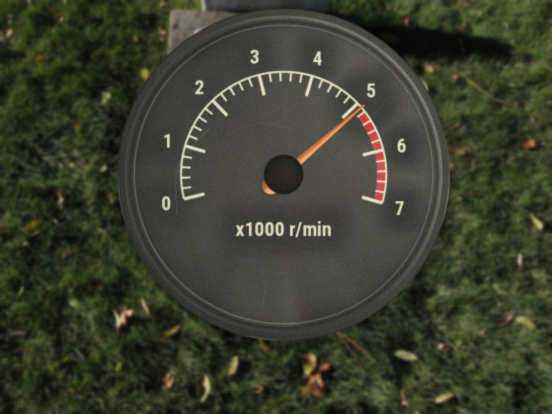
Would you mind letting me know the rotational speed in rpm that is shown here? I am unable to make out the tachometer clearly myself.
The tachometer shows 5100 rpm
